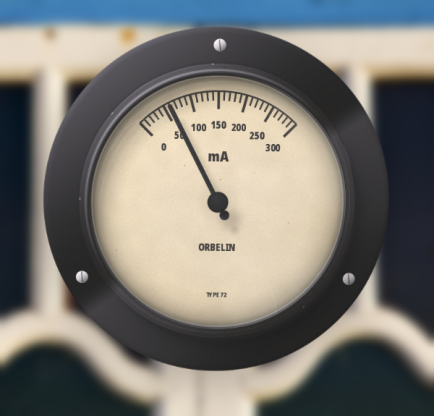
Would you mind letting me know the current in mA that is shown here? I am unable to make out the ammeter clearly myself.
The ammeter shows 60 mA
